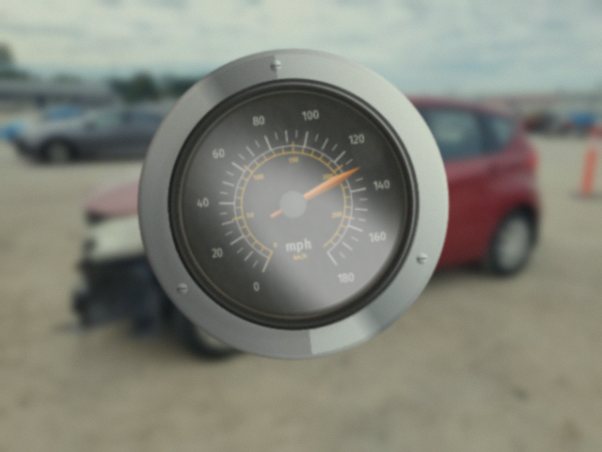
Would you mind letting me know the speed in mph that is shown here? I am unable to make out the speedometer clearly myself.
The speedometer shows 130 mph
